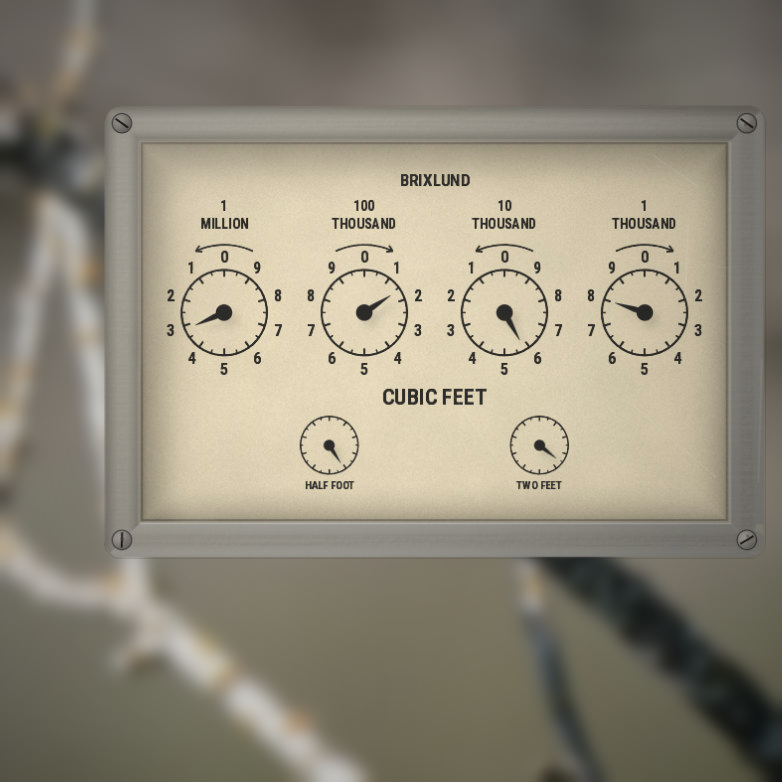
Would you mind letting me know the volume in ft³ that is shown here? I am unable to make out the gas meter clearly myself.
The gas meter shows 315800 ft³
